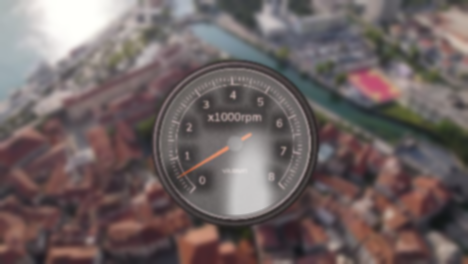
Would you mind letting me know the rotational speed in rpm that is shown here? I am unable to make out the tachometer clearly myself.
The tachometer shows 500 rpm
